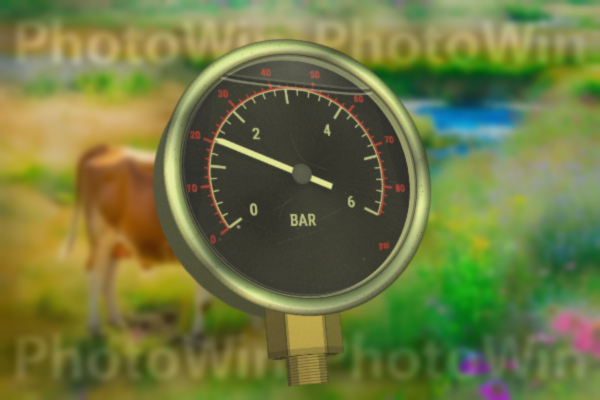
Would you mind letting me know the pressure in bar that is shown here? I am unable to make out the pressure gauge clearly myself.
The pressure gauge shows 1.4 bar
